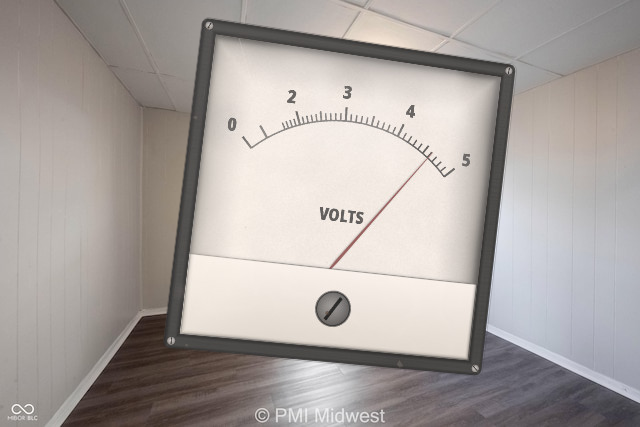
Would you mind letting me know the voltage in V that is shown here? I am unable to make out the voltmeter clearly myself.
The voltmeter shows 4.6 V
